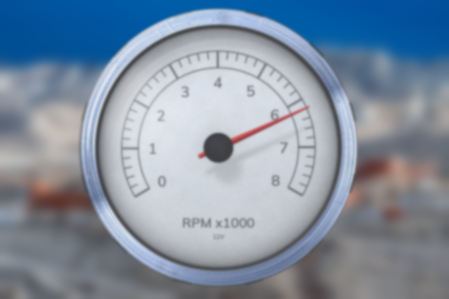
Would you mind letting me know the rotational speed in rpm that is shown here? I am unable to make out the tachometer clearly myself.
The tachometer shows 6200 rpm
